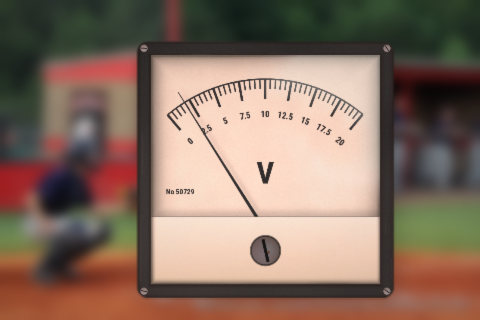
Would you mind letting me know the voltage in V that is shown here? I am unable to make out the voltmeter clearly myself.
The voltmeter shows 2 V
